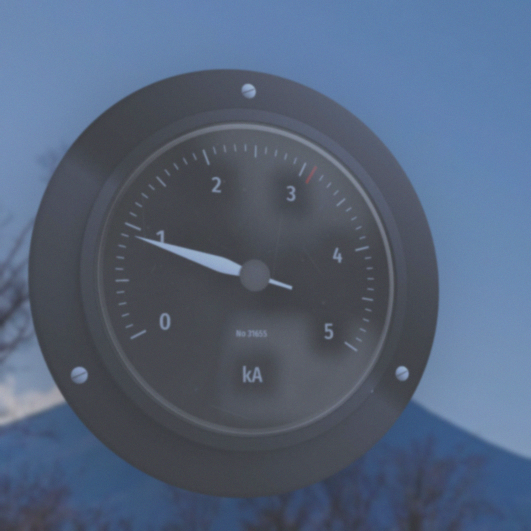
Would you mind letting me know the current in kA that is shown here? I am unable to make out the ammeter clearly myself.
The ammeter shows 0.9 kA
